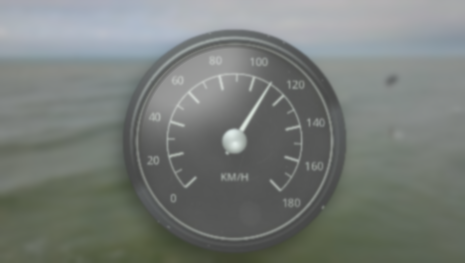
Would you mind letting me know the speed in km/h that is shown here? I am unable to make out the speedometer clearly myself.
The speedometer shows 110 km/h
